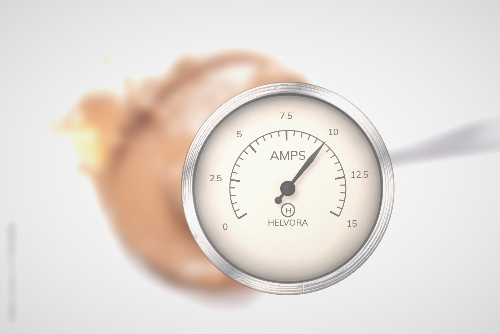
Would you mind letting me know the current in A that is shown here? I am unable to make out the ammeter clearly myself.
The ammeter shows 10 A
